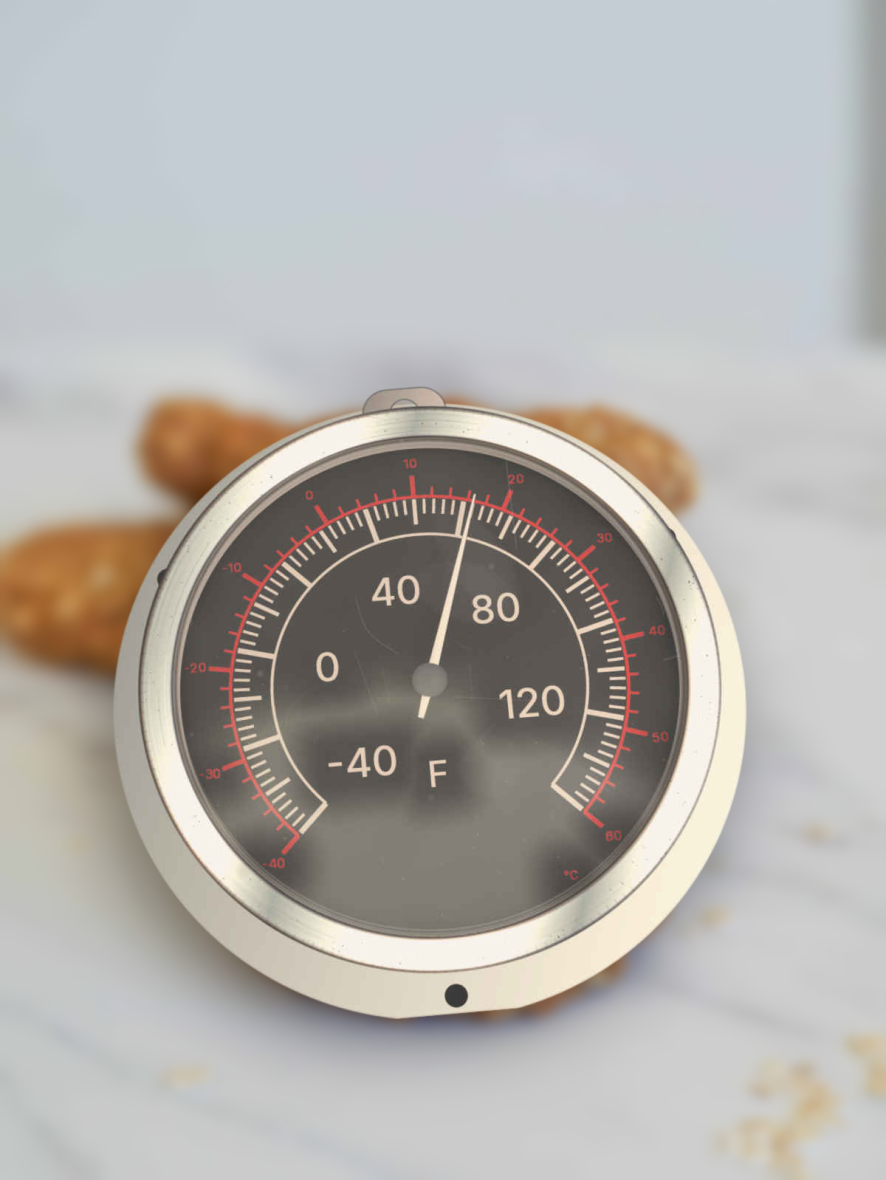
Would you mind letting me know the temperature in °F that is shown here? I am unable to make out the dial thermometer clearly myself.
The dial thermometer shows 62 °F
